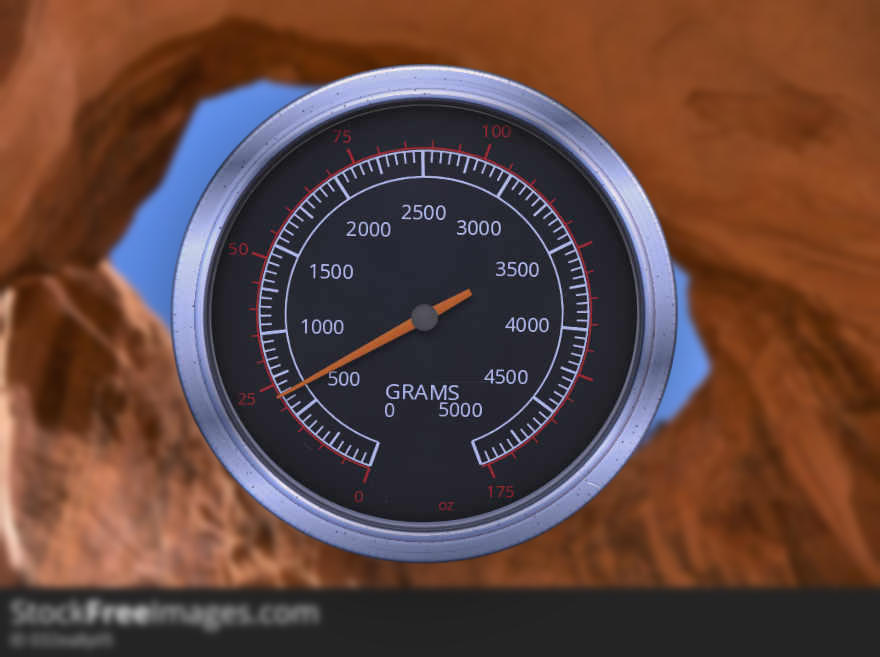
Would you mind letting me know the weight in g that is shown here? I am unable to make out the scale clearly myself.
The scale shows 650 g
